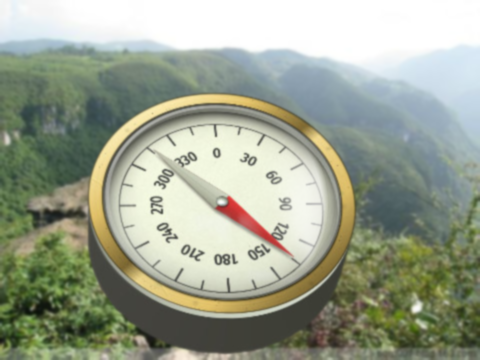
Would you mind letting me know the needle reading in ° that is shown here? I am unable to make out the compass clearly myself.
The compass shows 135 °
